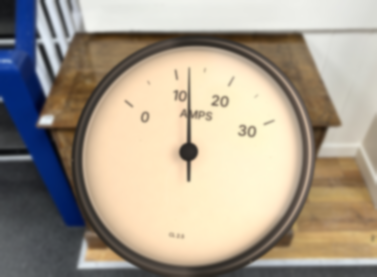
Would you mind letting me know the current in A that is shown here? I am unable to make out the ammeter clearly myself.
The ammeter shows 12.5 A
